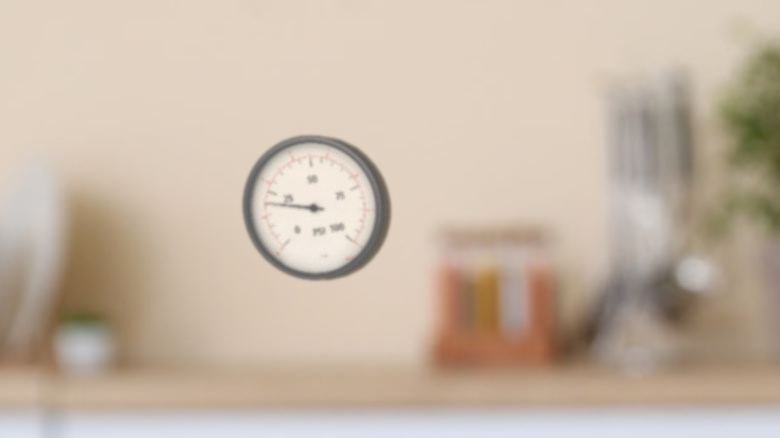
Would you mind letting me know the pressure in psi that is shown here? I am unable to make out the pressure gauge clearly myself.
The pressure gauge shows 20 psi
